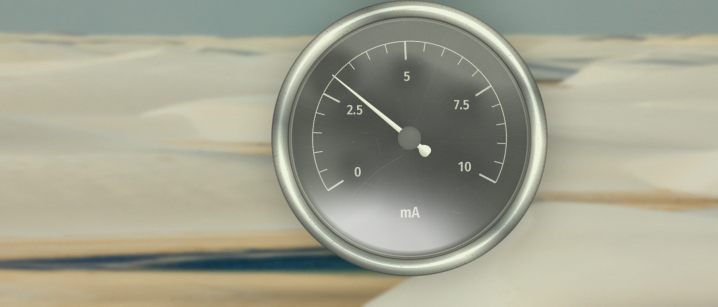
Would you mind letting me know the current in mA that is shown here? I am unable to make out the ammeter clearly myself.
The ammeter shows 3 mA
